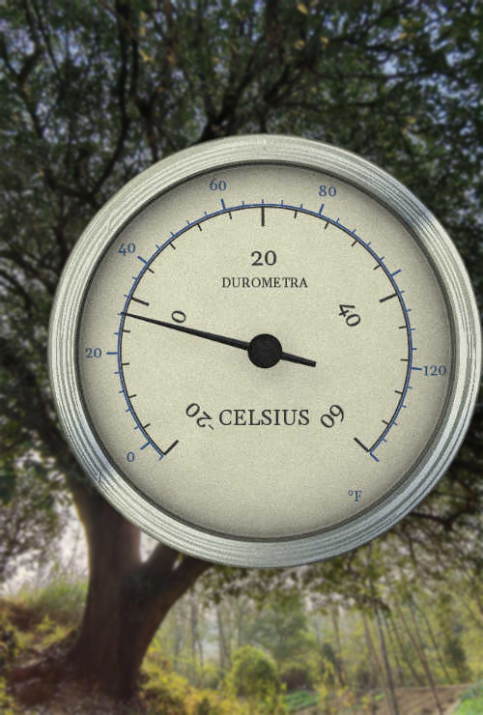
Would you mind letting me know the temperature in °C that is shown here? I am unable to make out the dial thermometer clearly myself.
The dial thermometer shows -2 °C
